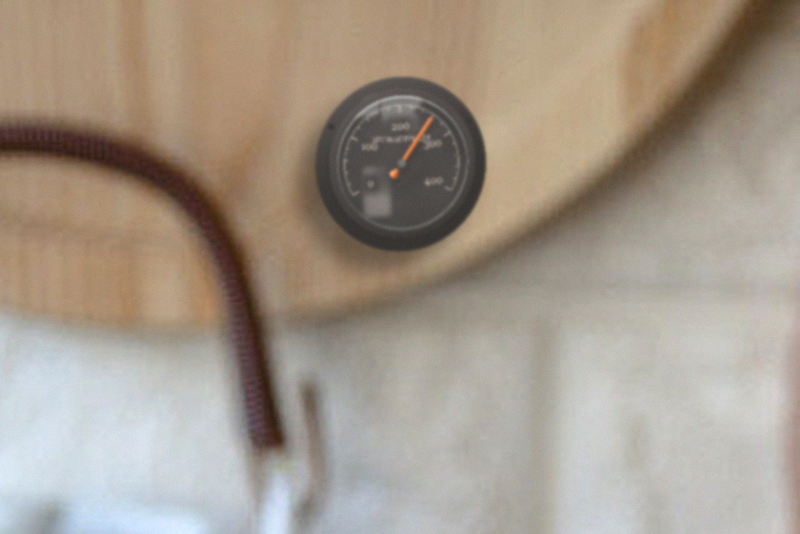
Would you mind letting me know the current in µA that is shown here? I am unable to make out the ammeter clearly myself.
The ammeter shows 260 µA
